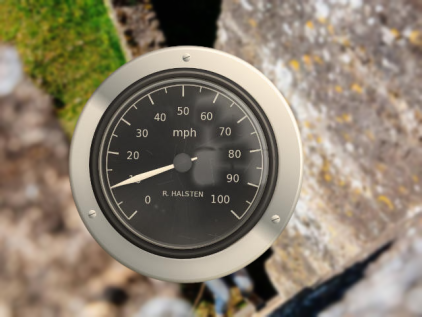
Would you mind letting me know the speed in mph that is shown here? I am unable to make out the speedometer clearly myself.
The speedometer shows 10 mph
